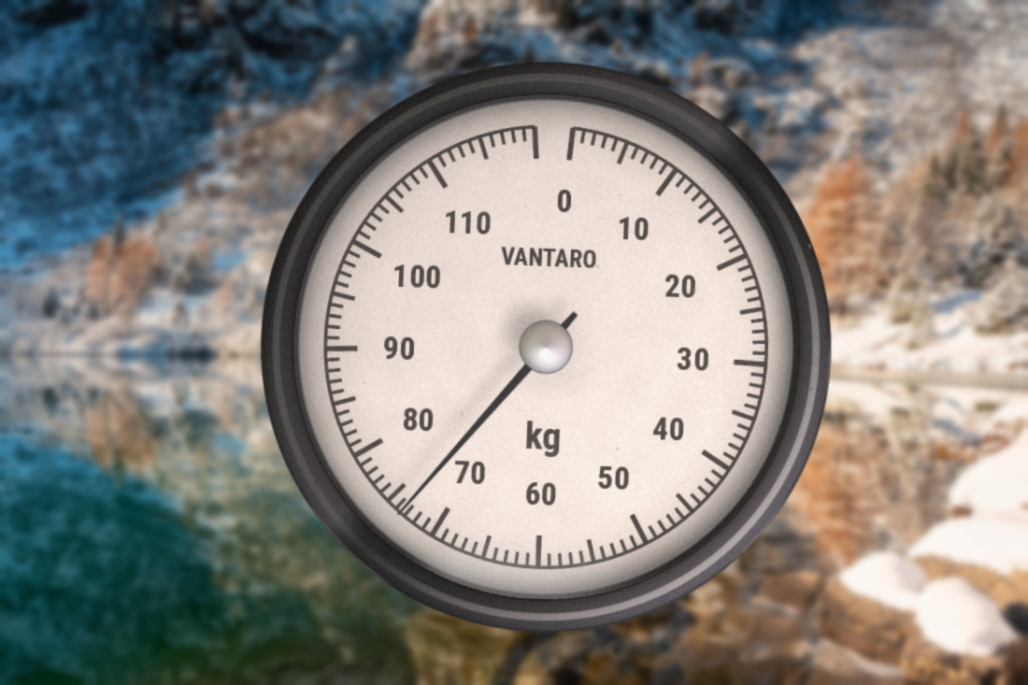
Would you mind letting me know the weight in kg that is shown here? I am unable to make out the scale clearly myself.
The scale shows 73.5 kg
